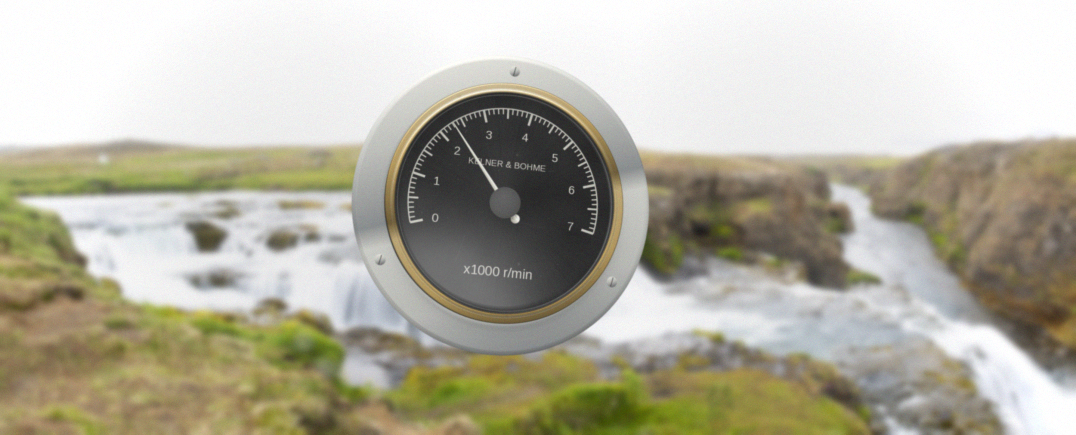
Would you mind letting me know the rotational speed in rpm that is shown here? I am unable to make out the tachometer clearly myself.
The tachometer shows 2300 rpm
